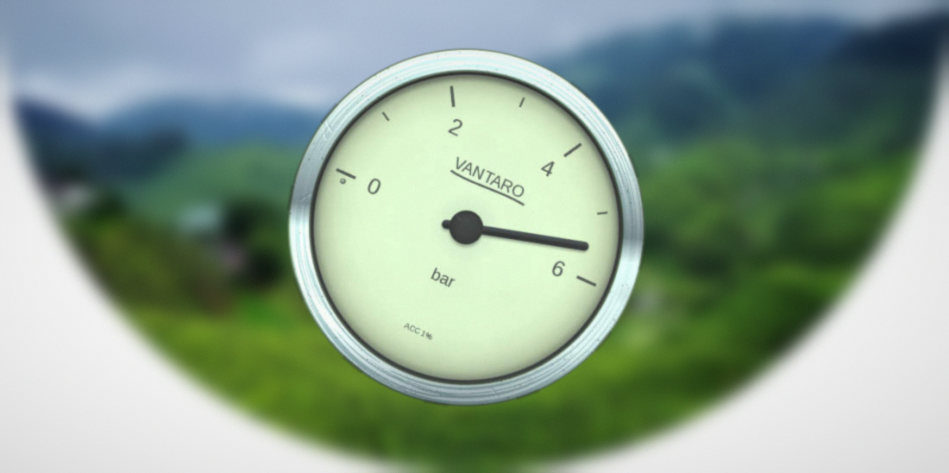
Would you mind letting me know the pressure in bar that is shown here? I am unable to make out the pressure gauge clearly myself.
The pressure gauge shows 5.5 bar
